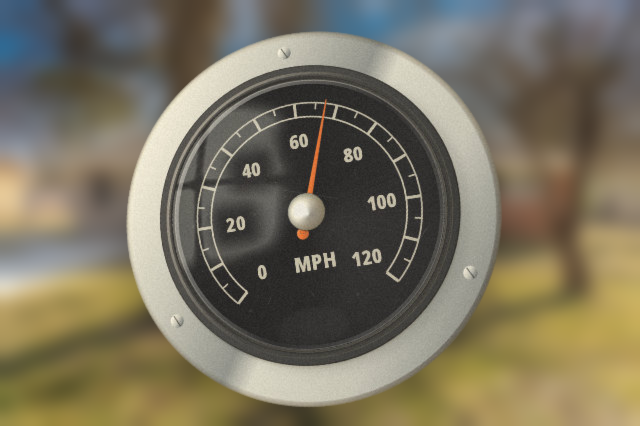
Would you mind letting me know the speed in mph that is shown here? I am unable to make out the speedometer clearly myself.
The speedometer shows 67.5 mph
